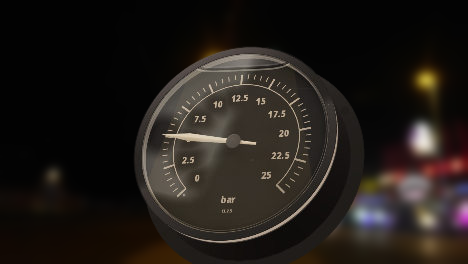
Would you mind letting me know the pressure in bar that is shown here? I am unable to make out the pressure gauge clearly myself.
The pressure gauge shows 5 bar
